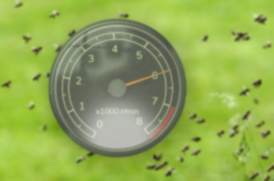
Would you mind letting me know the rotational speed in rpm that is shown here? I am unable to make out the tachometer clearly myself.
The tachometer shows 6000 rpm
